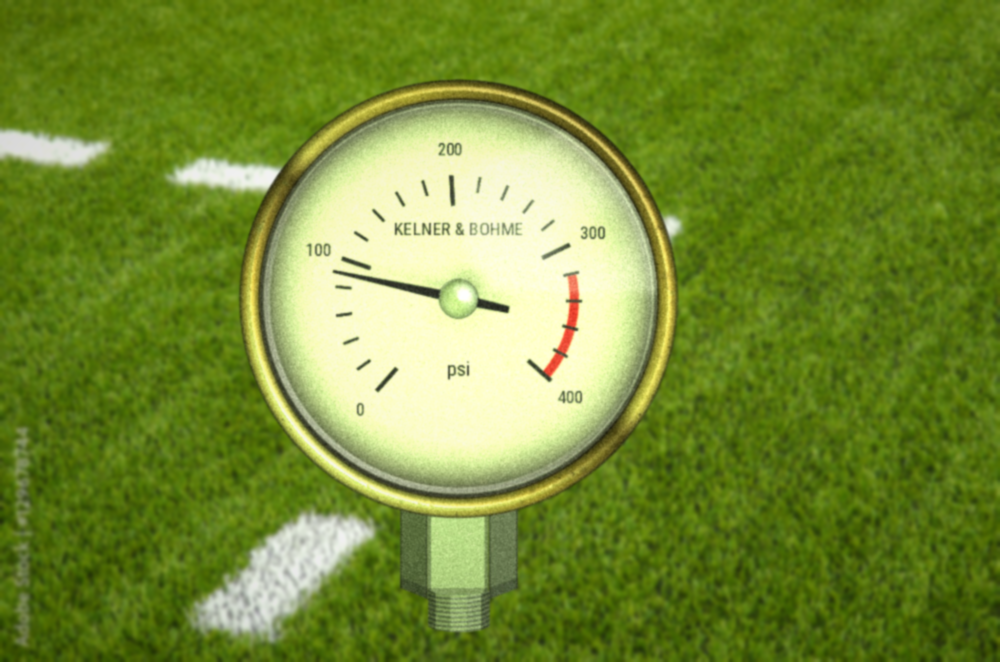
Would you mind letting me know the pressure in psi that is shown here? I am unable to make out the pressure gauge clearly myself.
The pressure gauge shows 90 psi
